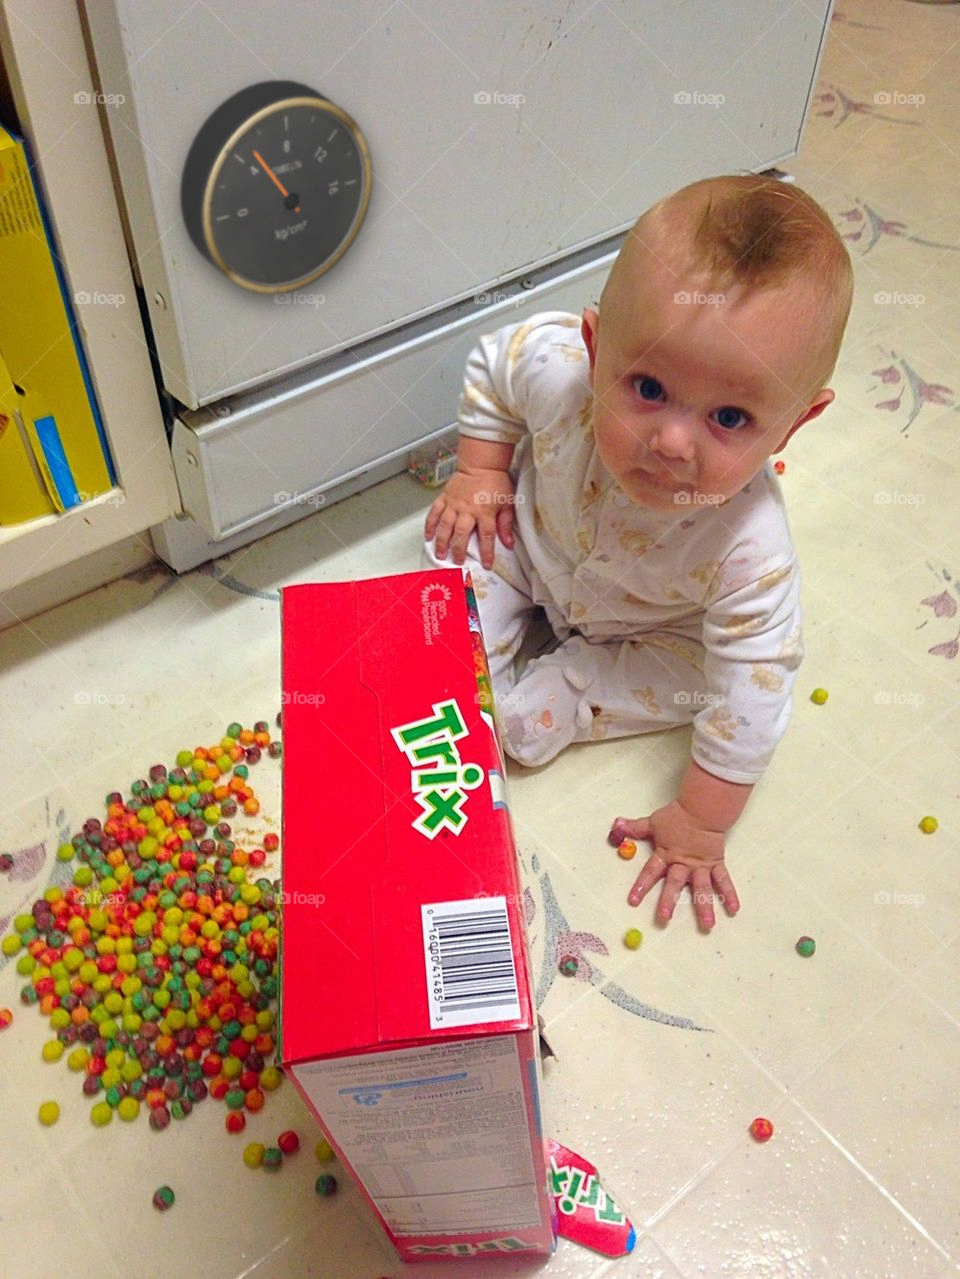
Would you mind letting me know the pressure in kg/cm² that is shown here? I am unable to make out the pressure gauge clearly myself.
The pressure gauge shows 5 kg/cm²
